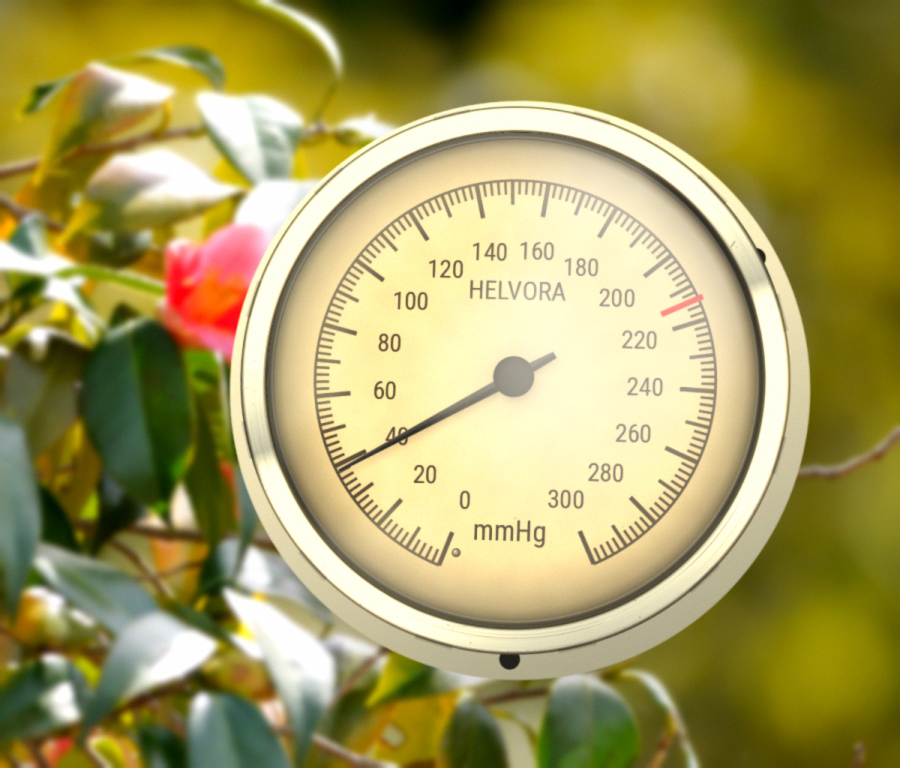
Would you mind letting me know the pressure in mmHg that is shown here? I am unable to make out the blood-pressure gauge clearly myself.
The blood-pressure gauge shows 38 mmHg
